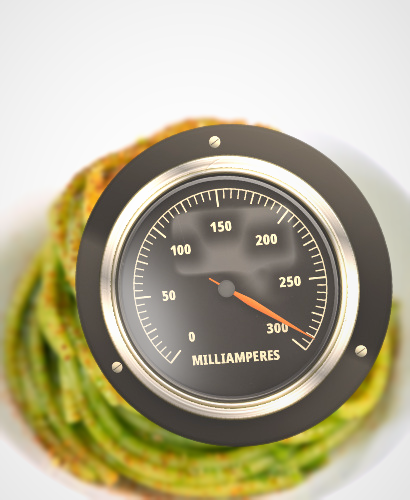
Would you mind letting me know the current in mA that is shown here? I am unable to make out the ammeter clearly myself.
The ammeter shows 290 mA
